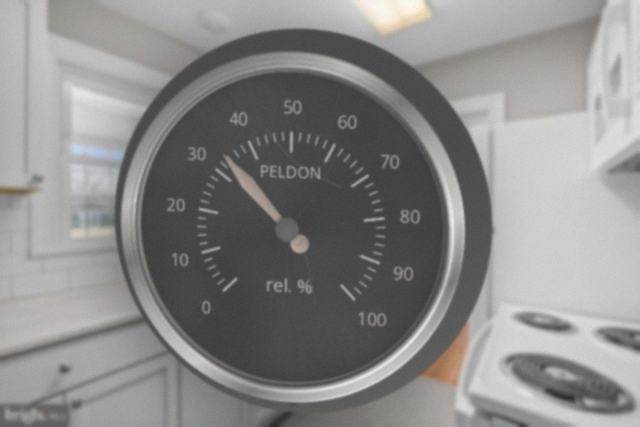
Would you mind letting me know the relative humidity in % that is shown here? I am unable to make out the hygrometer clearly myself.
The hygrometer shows 34 %
